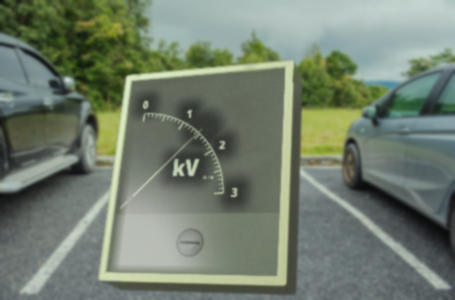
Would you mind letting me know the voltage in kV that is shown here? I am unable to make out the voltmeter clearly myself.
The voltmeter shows 1.5 kV
